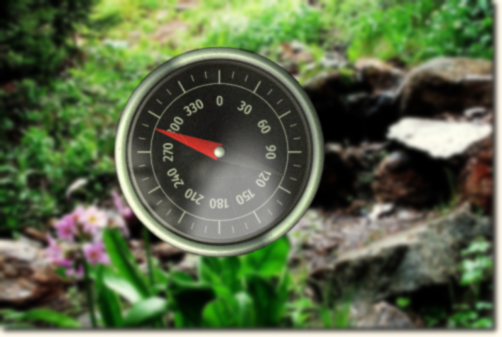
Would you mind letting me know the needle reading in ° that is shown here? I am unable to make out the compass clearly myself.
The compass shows 290 °
